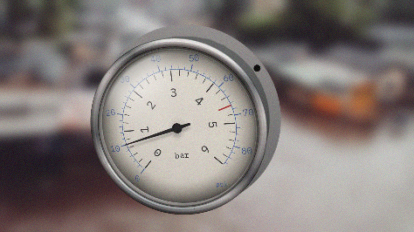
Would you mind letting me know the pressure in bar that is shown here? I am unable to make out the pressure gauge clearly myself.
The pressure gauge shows 0.7 bar
